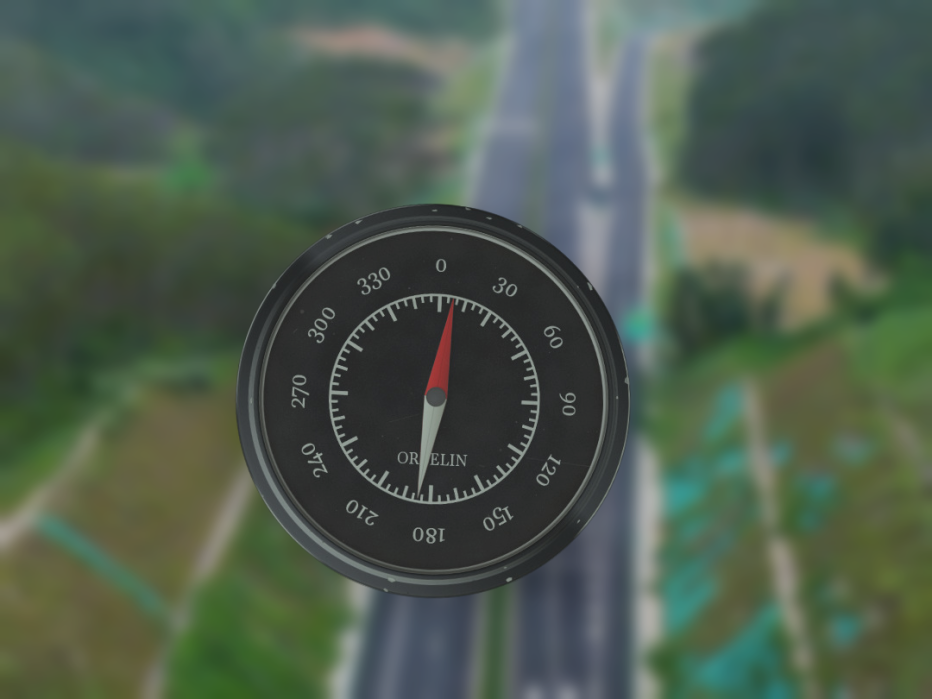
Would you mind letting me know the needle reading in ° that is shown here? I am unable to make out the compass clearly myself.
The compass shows 7.5 °
